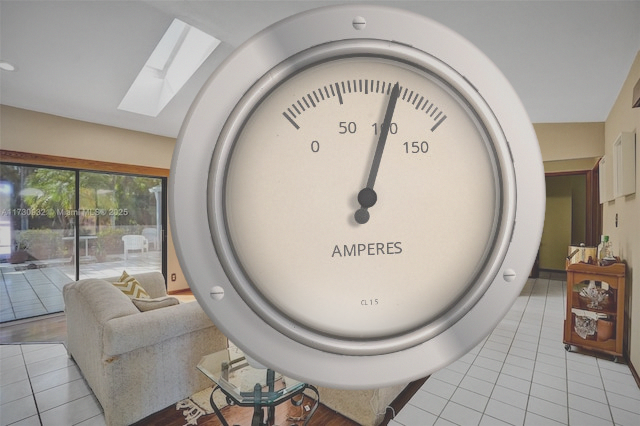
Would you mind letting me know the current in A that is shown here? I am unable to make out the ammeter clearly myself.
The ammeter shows 100 A
